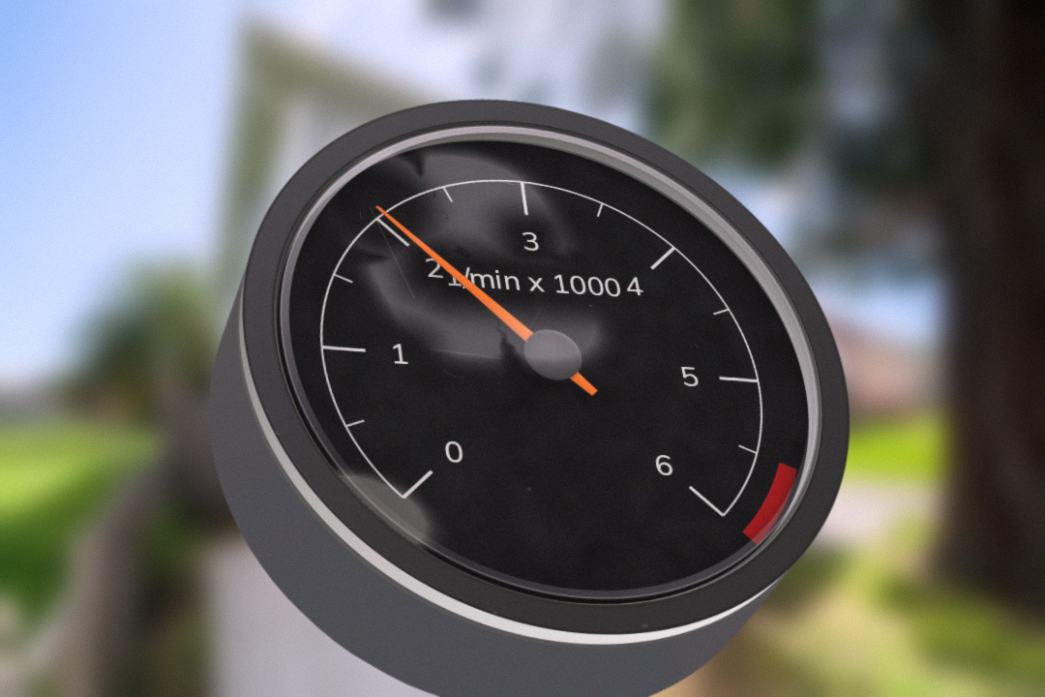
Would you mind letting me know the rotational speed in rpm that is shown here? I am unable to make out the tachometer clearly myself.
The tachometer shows 2000 rpm
